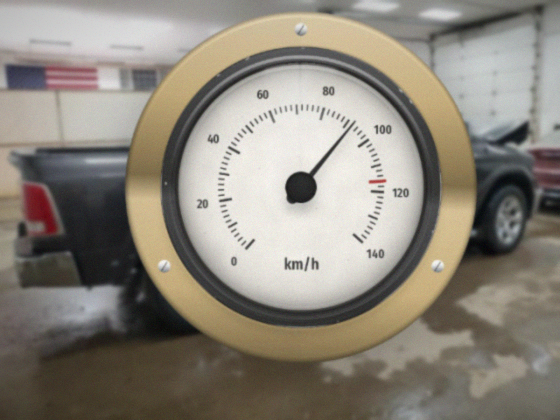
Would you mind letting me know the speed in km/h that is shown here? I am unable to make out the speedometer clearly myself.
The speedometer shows 92 km/h
